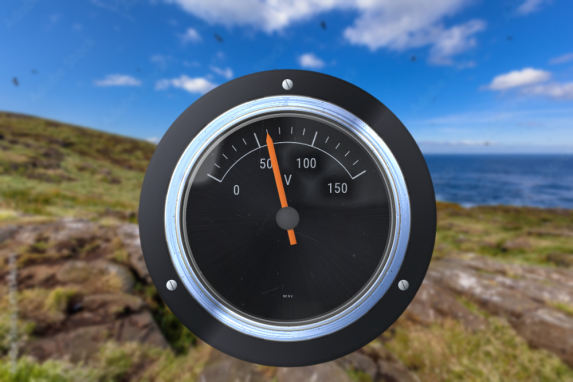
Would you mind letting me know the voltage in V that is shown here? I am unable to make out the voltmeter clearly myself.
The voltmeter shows 60 V
